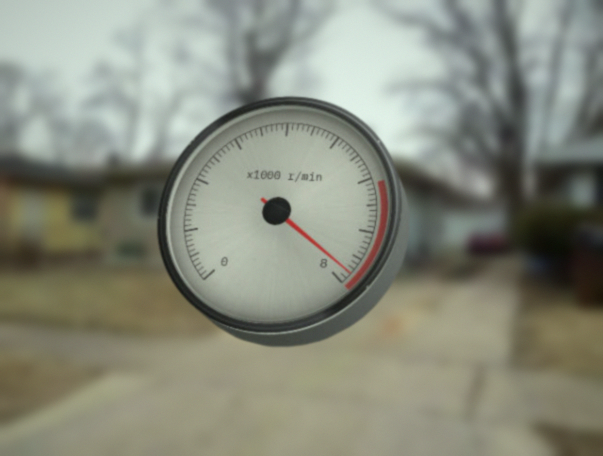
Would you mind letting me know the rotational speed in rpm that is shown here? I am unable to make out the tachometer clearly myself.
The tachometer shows 7800 rpm
